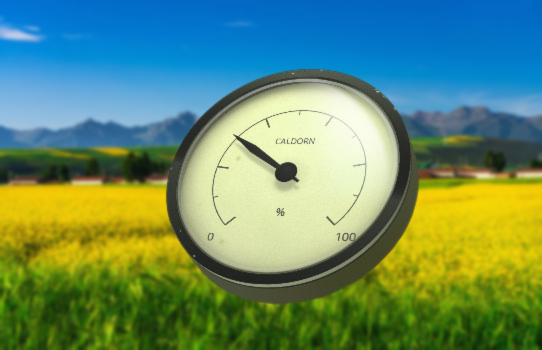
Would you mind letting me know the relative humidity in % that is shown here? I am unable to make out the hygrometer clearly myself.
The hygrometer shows 30 %
